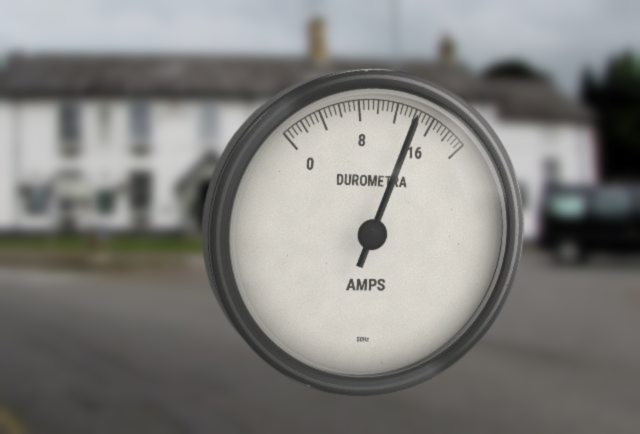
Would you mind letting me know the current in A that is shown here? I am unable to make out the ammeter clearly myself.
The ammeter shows 14 A
